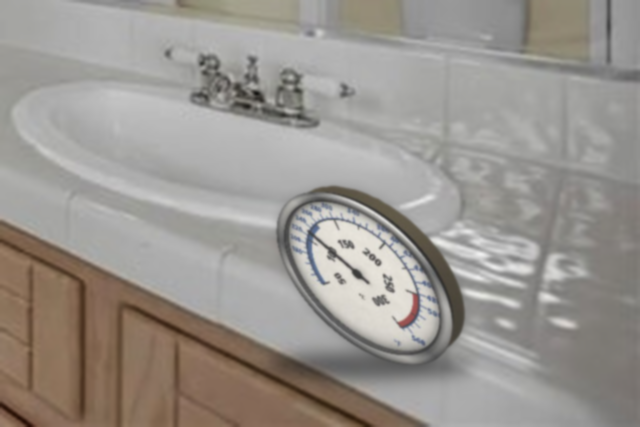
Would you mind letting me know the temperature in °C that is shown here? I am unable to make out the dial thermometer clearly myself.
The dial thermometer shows 112.5 °C
